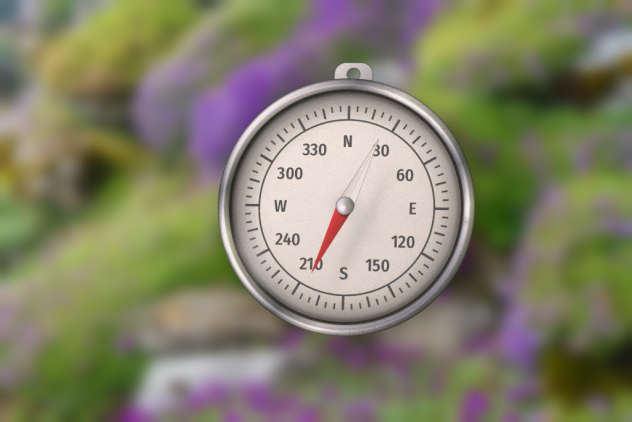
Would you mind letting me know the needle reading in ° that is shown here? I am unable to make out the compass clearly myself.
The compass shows 205 °
